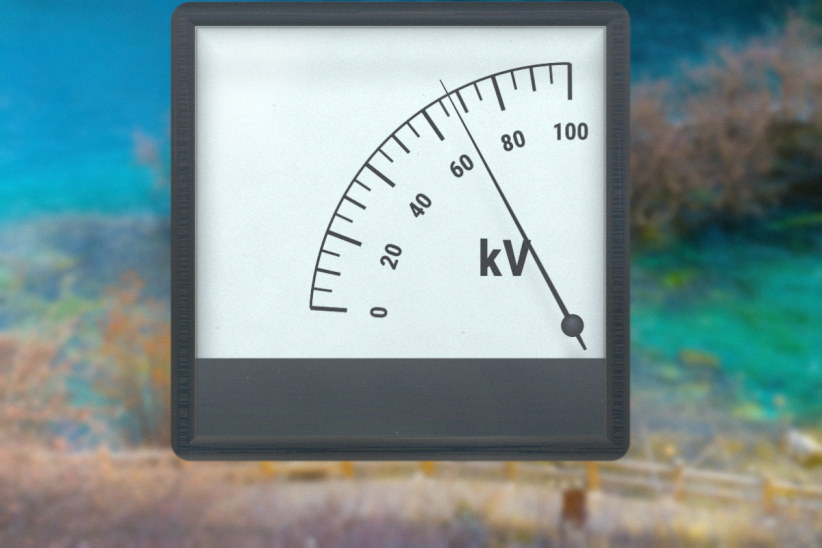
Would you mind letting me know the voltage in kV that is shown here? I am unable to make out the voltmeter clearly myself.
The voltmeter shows 67.5 kV
